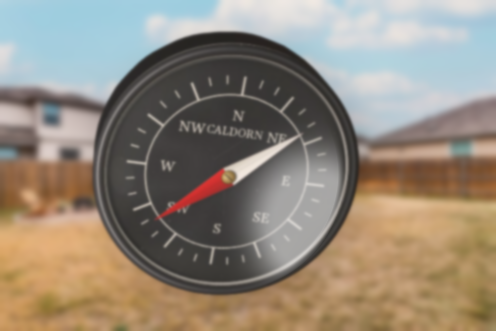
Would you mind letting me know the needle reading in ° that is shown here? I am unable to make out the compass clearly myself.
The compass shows 230 °
